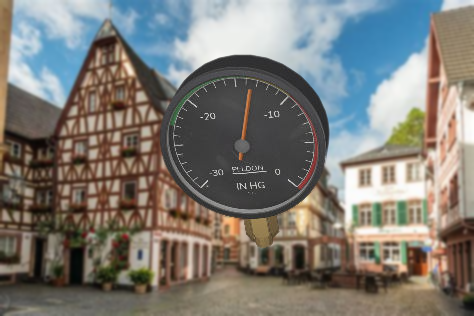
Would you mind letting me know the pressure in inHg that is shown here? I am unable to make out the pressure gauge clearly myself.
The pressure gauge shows -13.5 inHg
